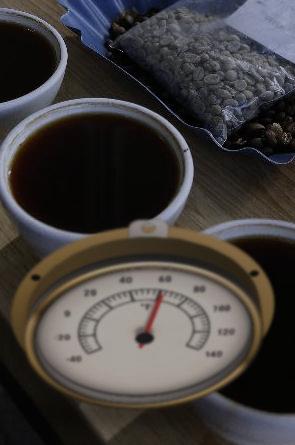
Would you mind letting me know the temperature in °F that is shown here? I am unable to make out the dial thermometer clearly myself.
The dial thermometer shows 60 °F
